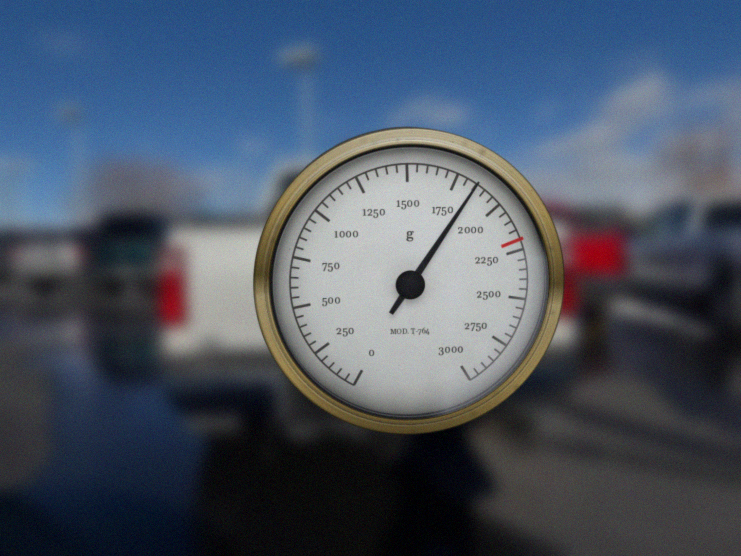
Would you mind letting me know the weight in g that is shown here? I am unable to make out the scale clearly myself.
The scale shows 1850 g
